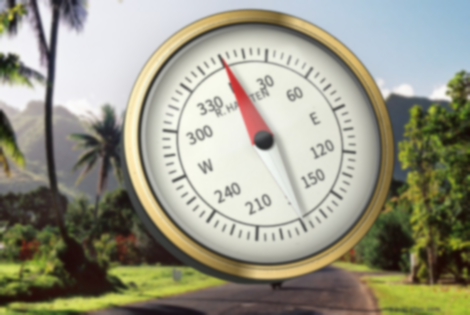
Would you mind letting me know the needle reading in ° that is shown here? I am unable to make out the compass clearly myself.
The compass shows 0 °
